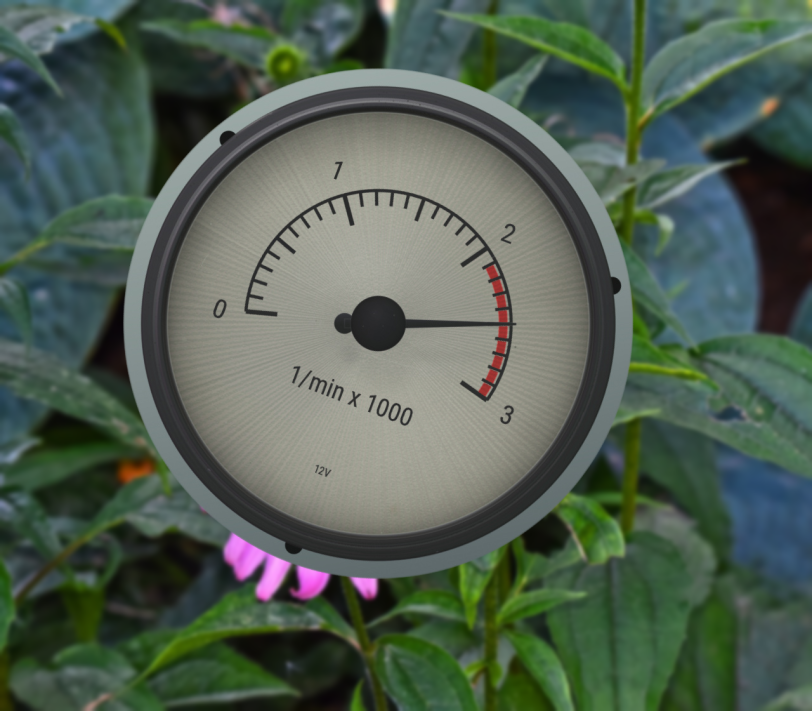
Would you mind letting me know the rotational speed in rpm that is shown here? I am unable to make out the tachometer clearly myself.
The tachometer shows 2500 rpm
